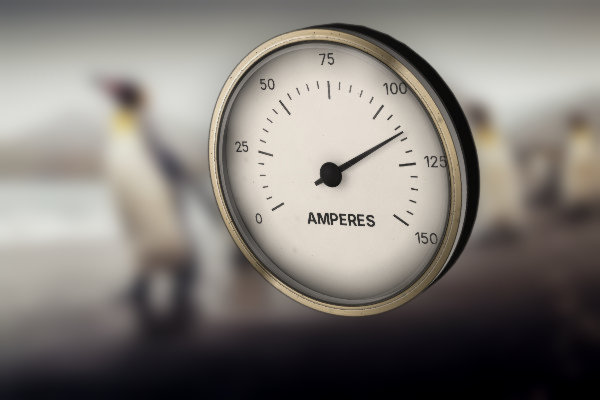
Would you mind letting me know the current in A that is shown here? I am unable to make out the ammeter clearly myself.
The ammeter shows 112.5 A
